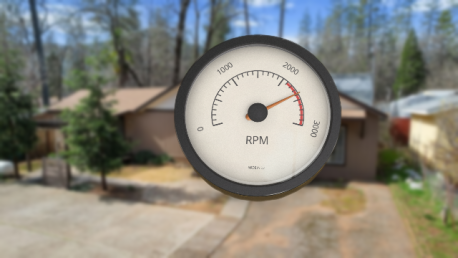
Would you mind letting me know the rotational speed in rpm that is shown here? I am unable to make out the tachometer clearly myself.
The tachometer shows 2400 rpm
